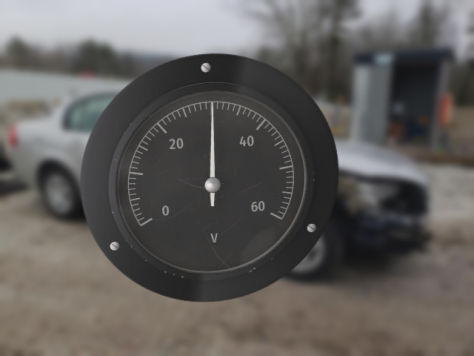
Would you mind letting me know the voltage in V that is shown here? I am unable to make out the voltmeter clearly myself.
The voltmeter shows 30 V
